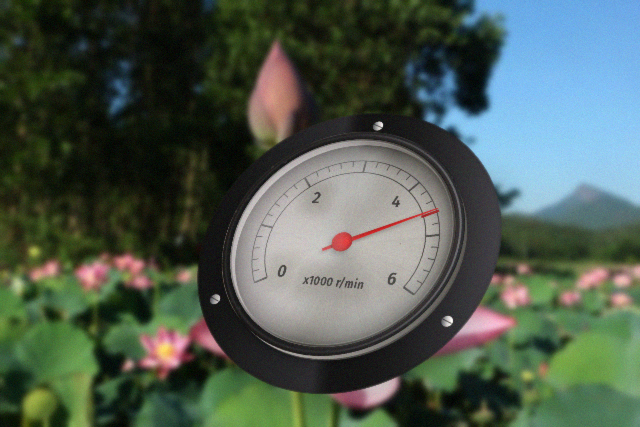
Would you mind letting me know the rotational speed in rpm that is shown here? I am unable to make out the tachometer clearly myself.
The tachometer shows 4600 rpm
